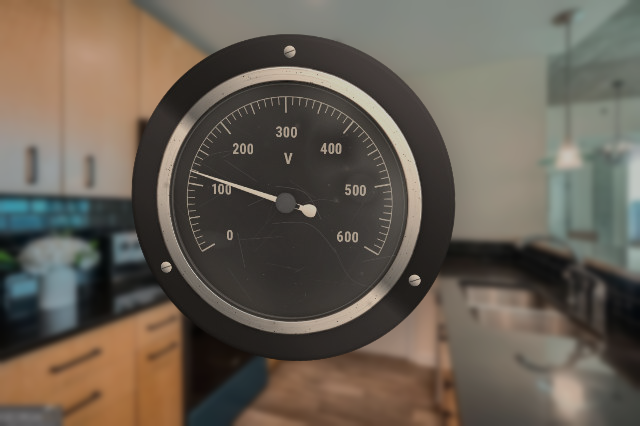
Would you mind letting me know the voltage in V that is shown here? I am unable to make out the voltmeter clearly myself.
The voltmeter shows 120 V
